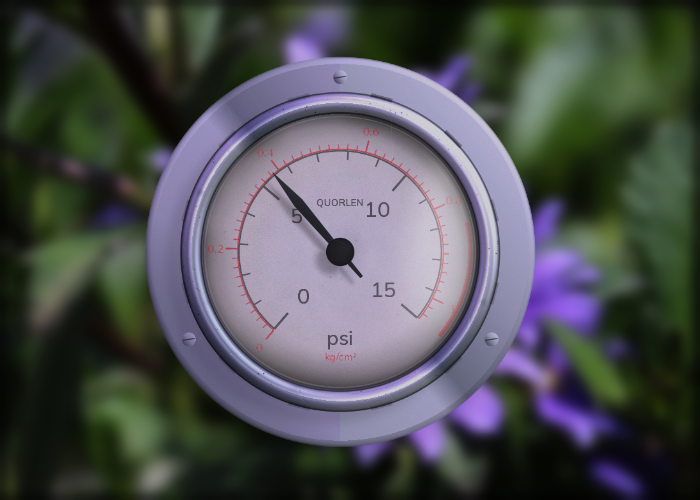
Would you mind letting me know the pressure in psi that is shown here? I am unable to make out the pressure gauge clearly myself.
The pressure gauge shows 5.5 psi
